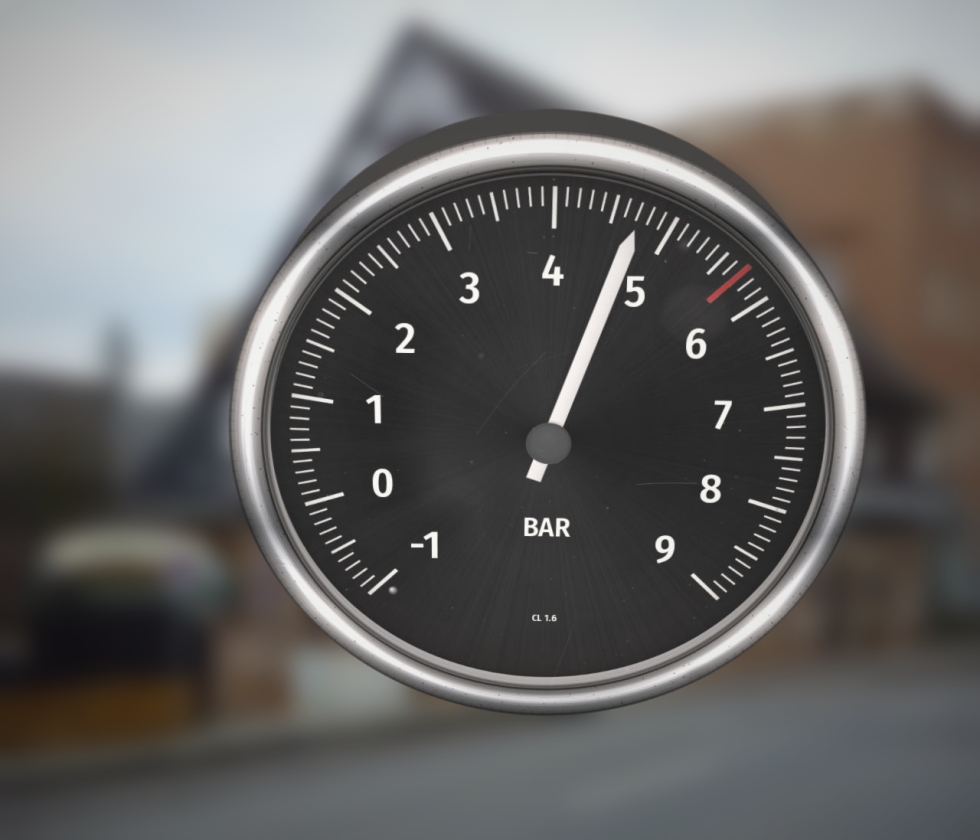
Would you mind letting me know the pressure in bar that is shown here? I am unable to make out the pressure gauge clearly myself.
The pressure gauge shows 4.7 bar
